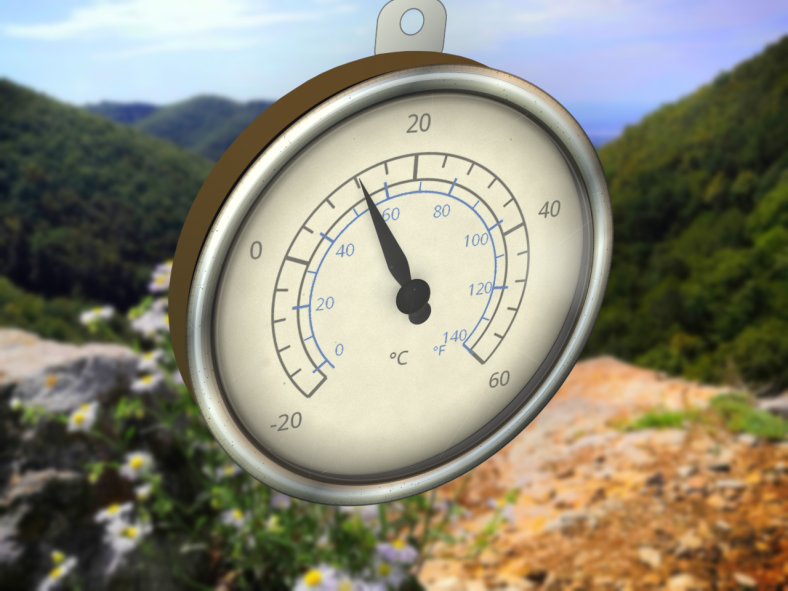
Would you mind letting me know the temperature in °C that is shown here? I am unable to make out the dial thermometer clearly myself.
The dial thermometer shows 12 °C
